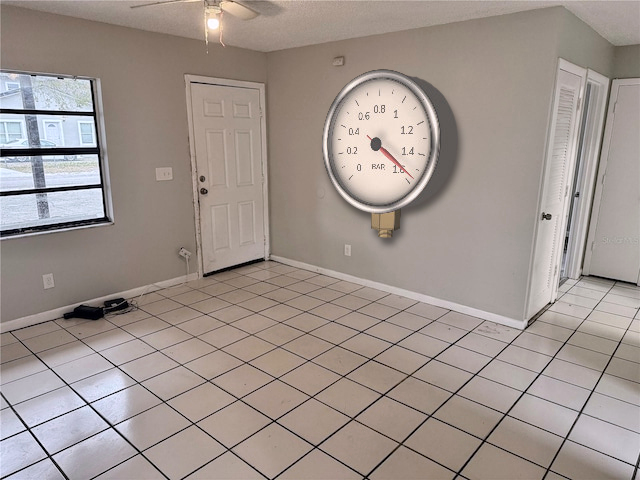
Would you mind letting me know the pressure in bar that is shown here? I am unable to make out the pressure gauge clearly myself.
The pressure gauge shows 1.55 bar
